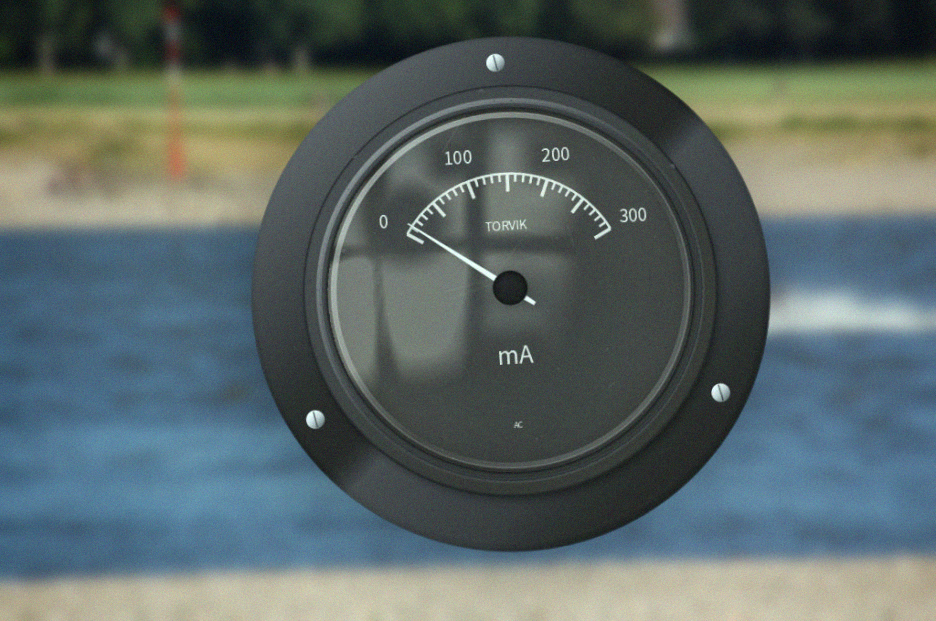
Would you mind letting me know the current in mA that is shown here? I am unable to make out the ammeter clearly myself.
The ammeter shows 10 mA
